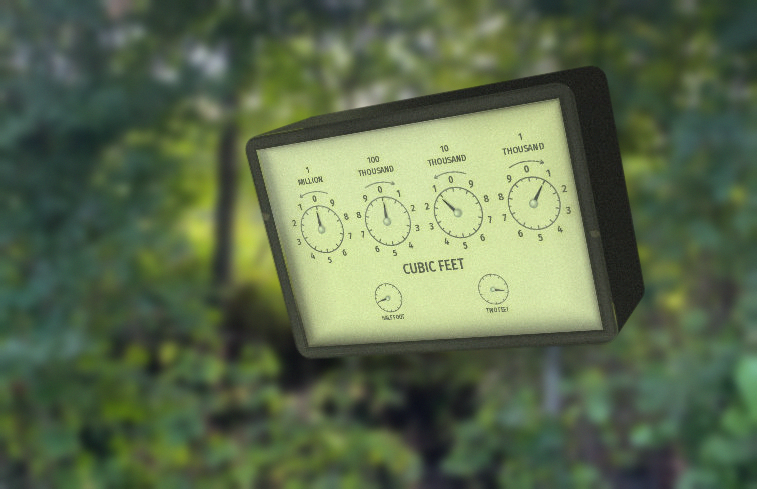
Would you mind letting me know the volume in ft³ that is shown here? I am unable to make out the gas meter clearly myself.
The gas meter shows 1100 ft³
